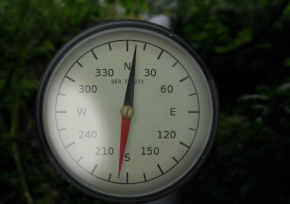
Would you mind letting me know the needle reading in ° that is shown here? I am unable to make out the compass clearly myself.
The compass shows 187.5 °
